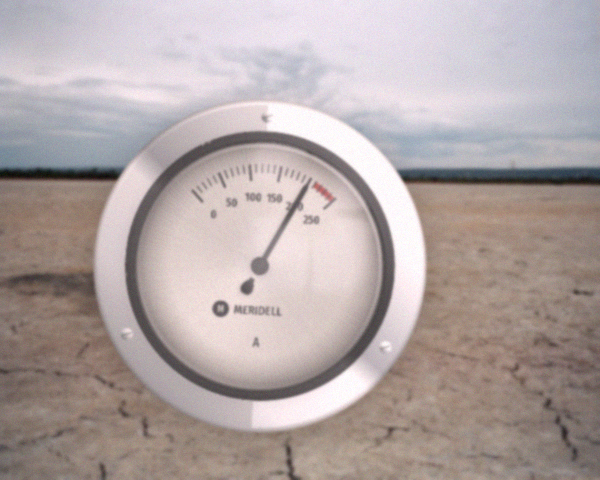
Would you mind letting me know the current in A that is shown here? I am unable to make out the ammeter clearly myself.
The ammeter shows 200 A
